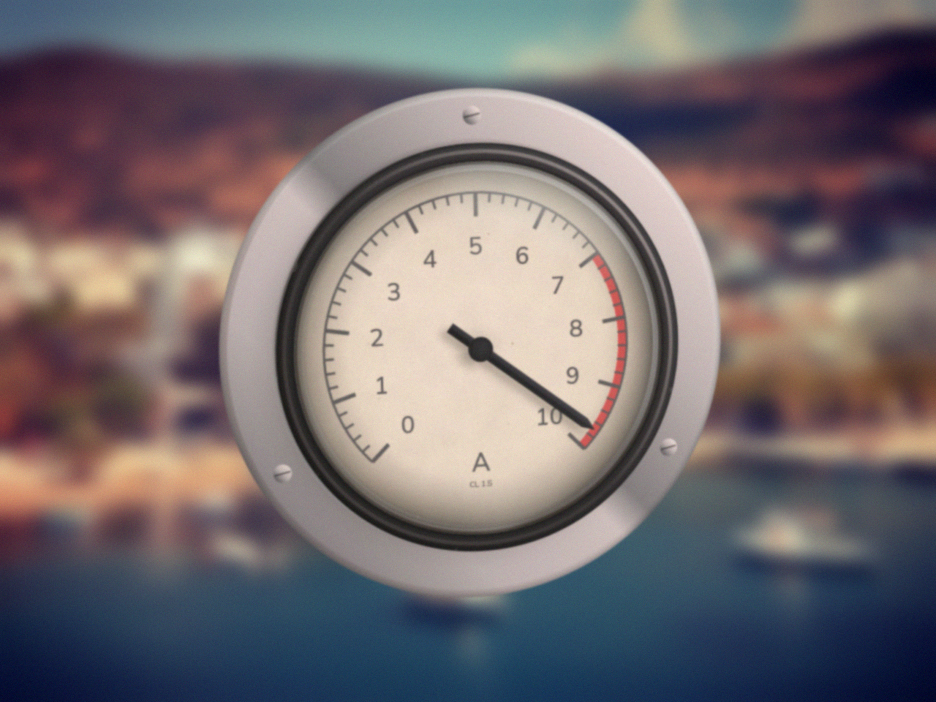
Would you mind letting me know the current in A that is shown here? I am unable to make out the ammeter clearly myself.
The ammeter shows 9.7 A
